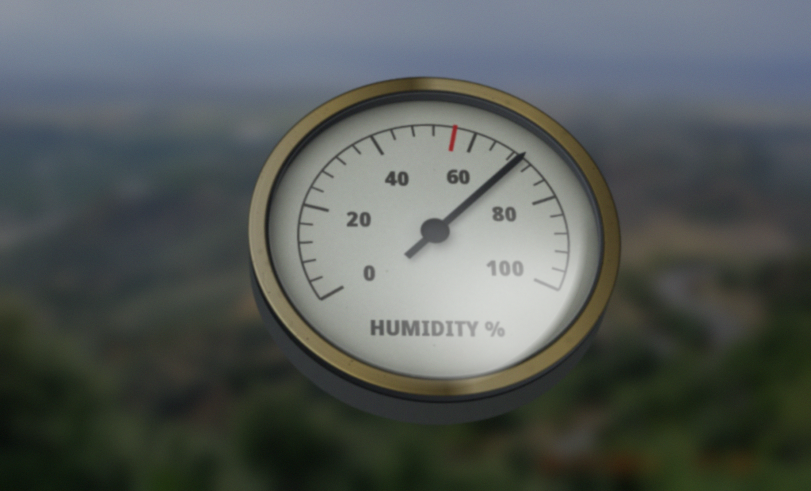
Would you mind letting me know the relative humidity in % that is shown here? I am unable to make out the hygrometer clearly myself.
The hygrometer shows 70 %
